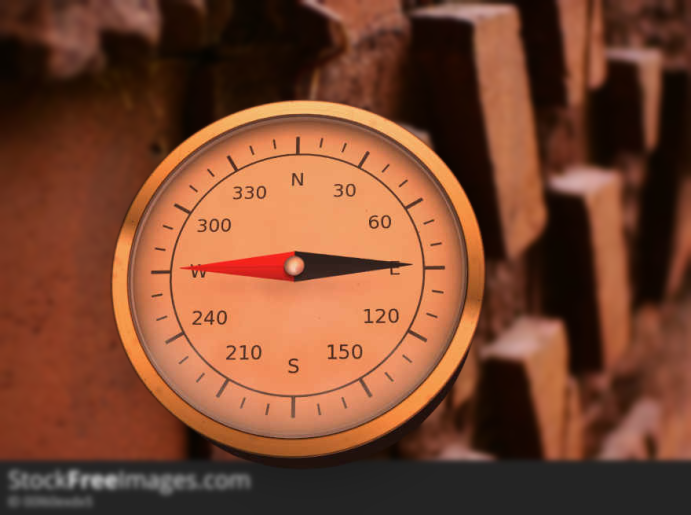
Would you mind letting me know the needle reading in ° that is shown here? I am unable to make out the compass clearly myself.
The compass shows 270 °
